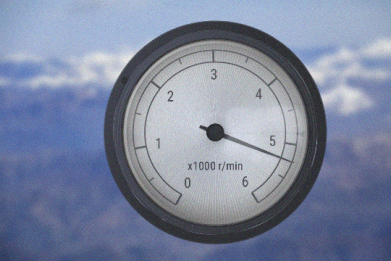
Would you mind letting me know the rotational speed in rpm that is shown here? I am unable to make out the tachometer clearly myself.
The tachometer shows 5250 rpm
